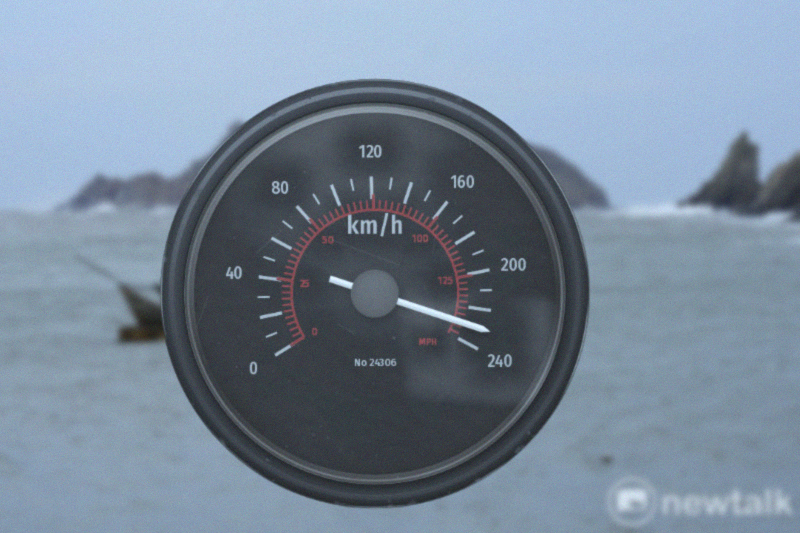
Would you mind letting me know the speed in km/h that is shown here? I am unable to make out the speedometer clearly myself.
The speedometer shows 230 km/h
